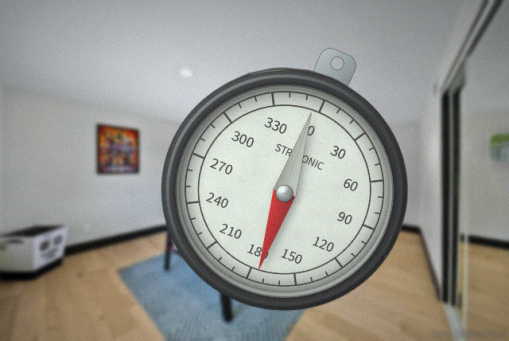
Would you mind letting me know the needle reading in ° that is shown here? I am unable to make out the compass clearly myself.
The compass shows 175 °
